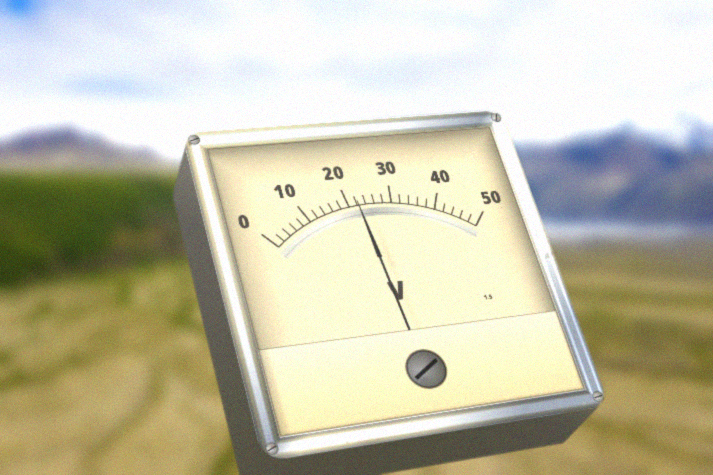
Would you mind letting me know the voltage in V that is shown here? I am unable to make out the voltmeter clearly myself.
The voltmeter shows 22 V
